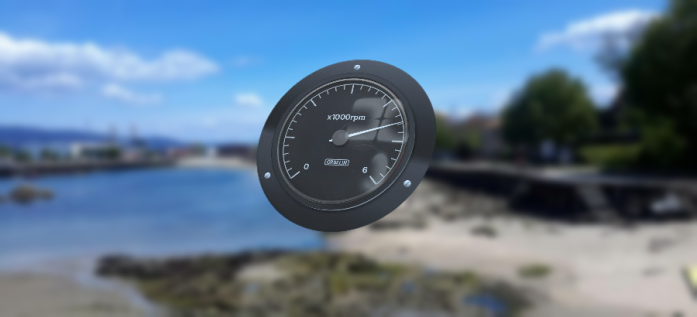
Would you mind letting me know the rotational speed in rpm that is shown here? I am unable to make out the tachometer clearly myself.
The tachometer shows 4600 rpm
